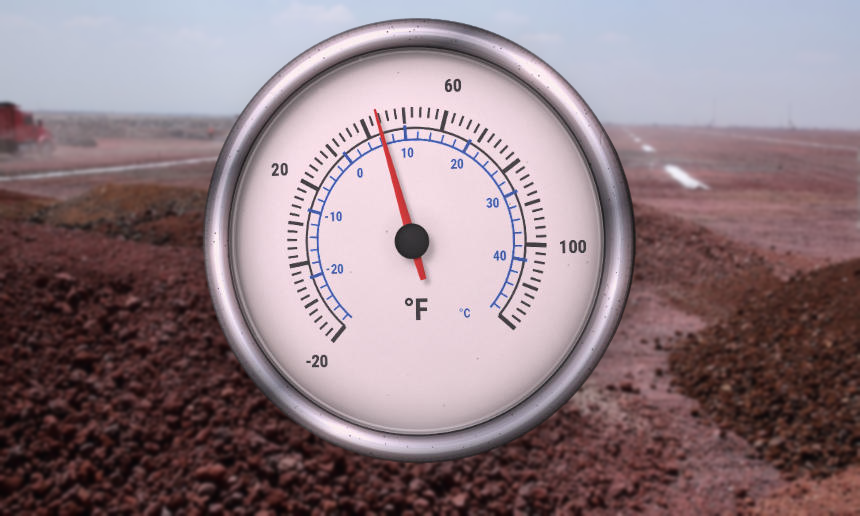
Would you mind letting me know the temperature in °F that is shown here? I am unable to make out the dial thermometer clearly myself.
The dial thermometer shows 44 °F
